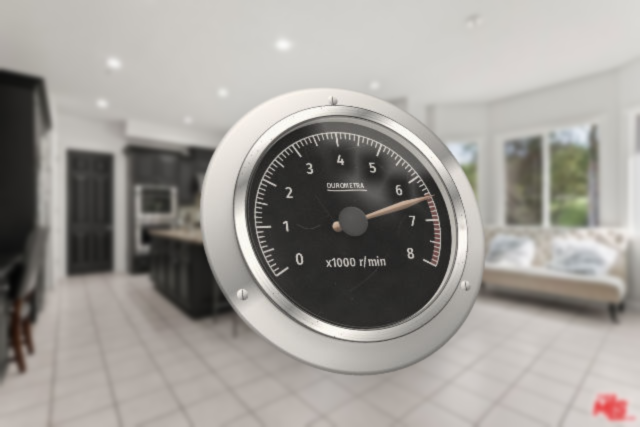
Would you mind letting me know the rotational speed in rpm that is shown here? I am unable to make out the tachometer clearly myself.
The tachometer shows 6500 rpm
